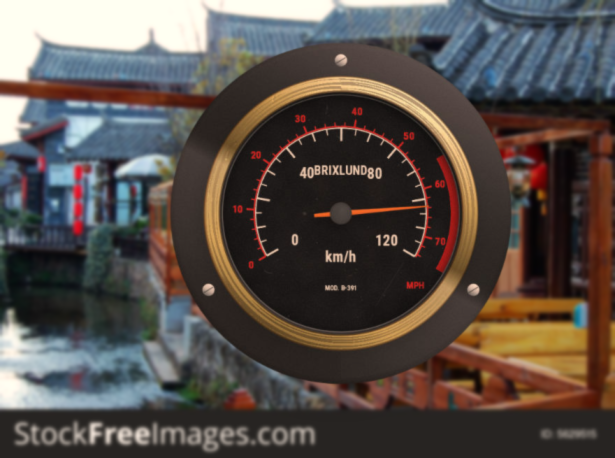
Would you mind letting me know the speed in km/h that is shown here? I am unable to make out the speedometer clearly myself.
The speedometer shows 102.5 km/h
